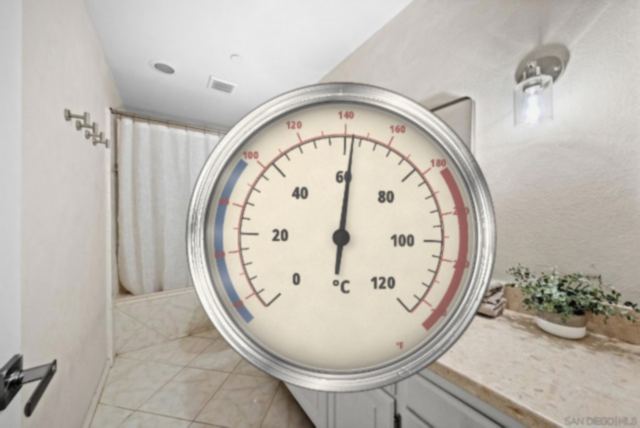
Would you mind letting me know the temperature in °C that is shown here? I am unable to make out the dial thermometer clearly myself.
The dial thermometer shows 62 °C
